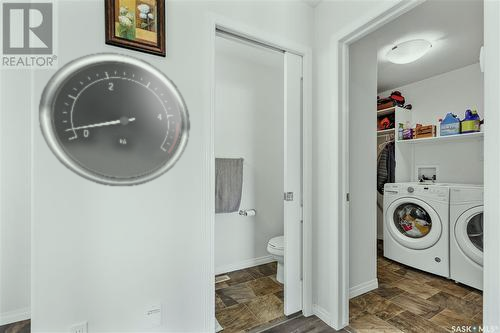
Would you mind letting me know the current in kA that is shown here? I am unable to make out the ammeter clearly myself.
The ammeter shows 0.2 kA
